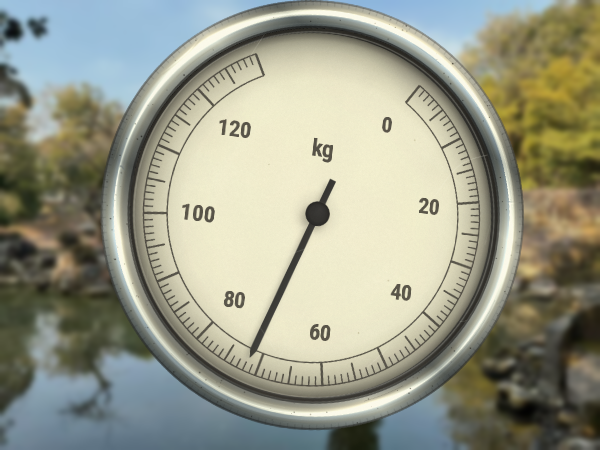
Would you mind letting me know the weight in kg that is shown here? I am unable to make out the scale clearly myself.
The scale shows 72 kg
